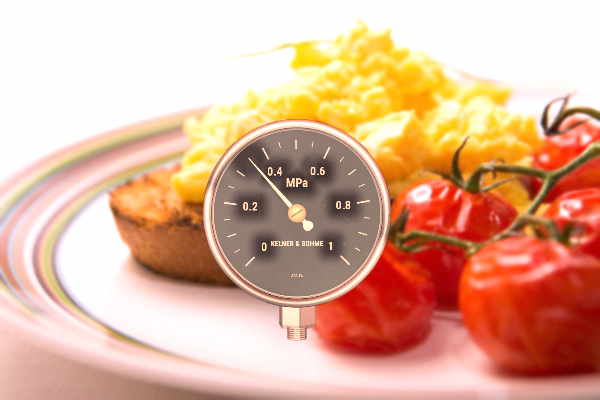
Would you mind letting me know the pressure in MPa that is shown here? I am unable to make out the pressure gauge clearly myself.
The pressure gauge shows 0.35 MPa
